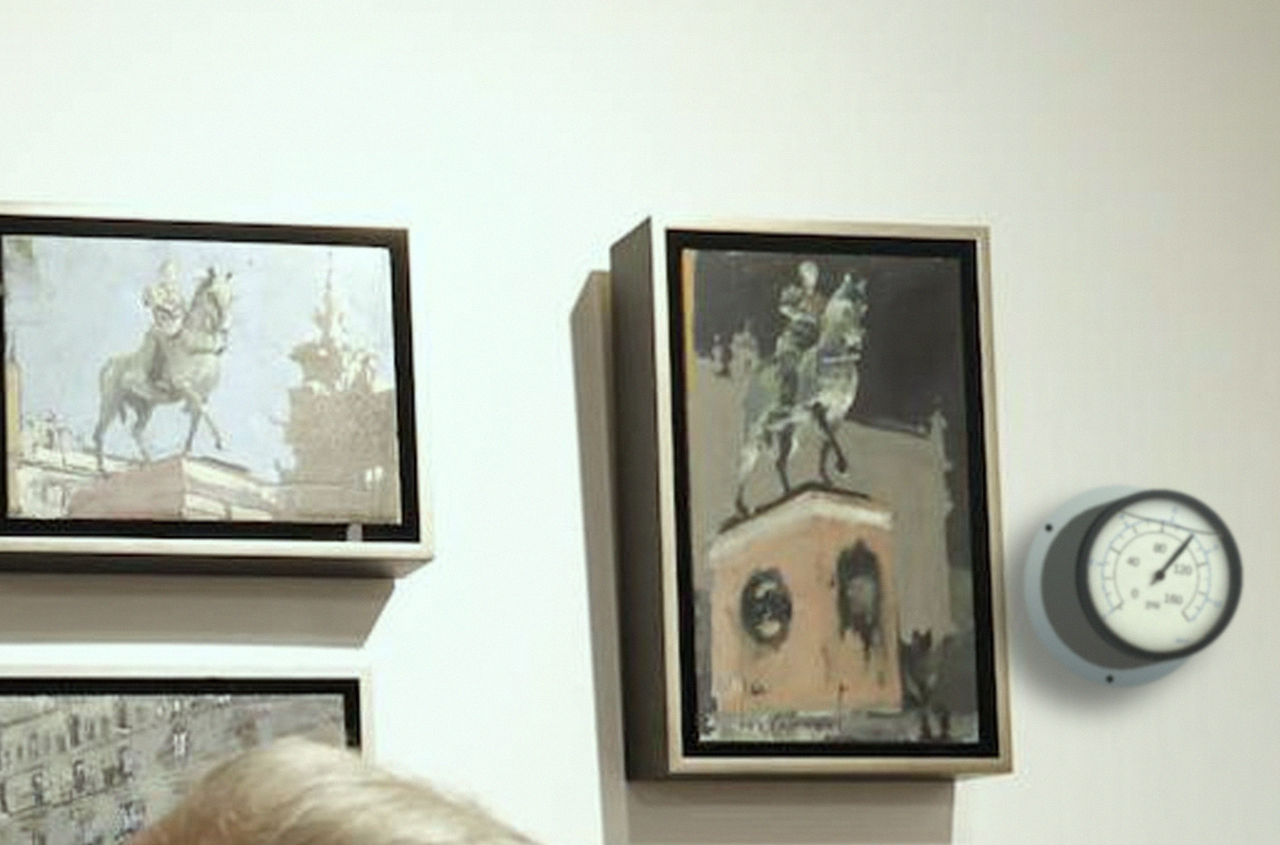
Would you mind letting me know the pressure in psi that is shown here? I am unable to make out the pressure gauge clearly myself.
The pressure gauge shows 100 psi
